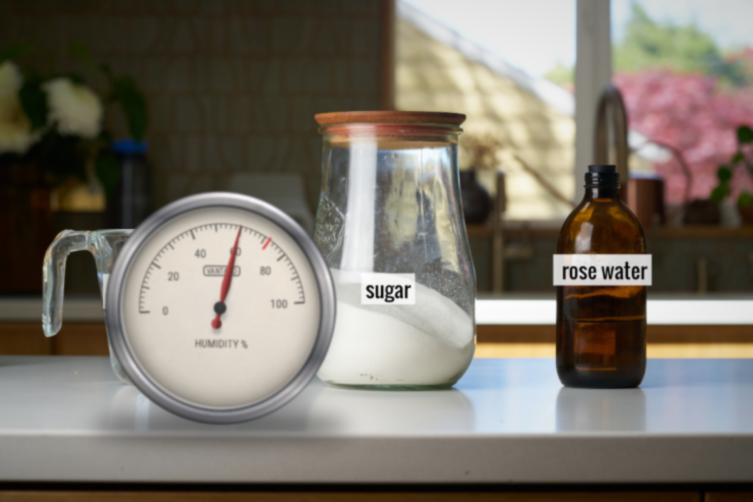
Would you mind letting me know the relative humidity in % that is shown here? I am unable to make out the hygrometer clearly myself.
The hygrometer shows 60 %
